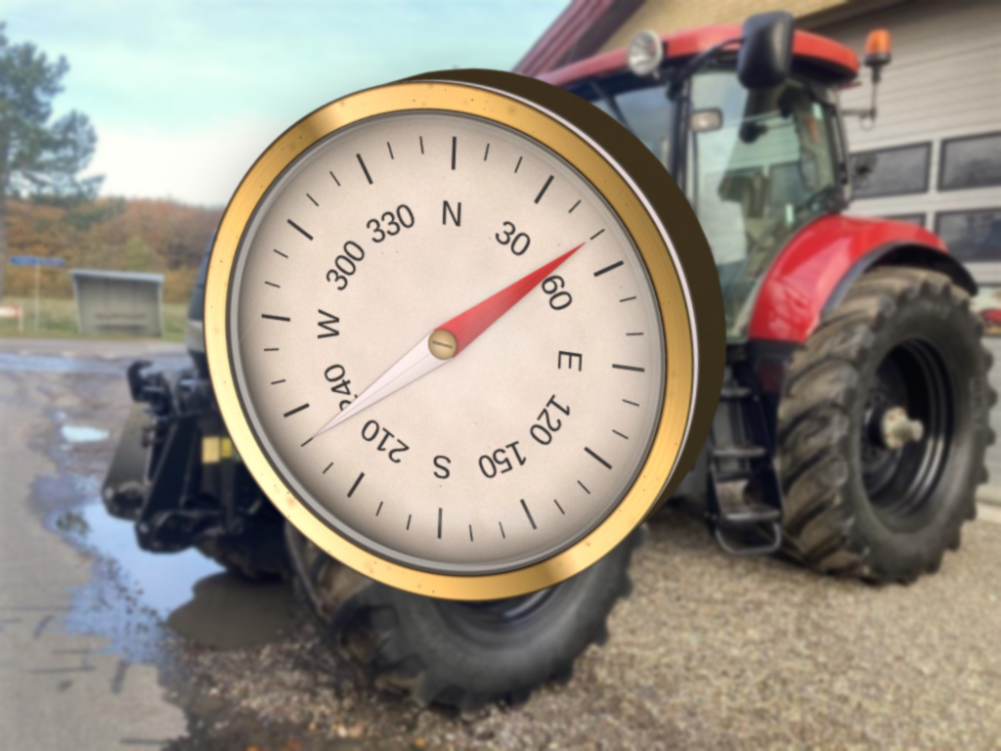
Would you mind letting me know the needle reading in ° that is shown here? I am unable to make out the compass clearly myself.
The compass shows 50 °
